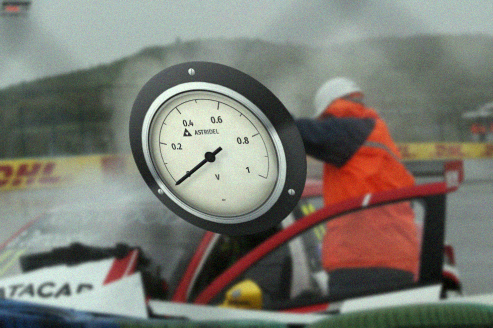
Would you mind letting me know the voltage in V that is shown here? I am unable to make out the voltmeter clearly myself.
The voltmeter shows 0 V
